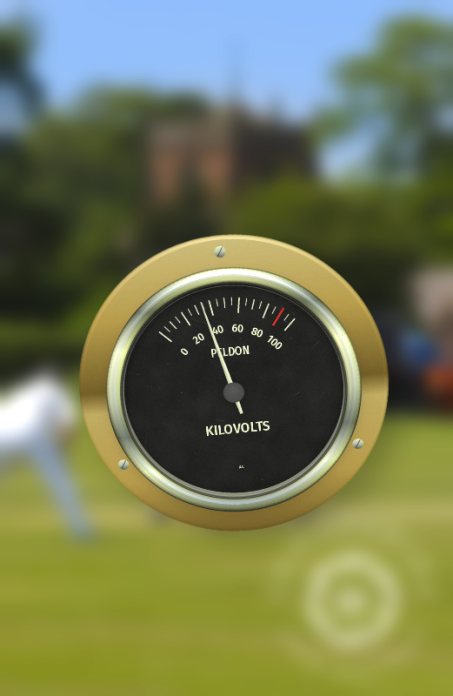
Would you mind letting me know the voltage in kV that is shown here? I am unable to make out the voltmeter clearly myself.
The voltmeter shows 35 kV
